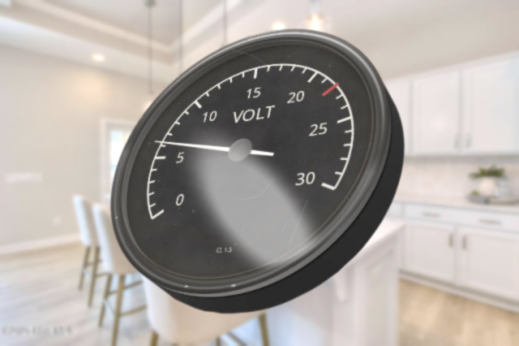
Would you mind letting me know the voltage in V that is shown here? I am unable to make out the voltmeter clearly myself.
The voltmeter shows 6 V
